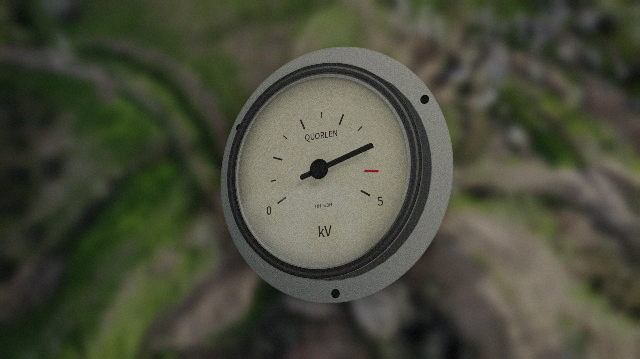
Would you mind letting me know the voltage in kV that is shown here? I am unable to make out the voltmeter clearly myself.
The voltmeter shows 4 kV
